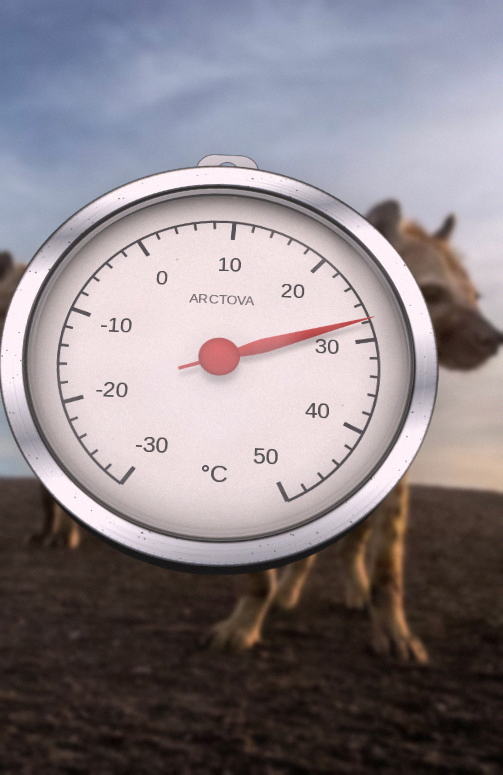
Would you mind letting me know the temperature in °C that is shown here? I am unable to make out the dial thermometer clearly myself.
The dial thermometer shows 28 °C
